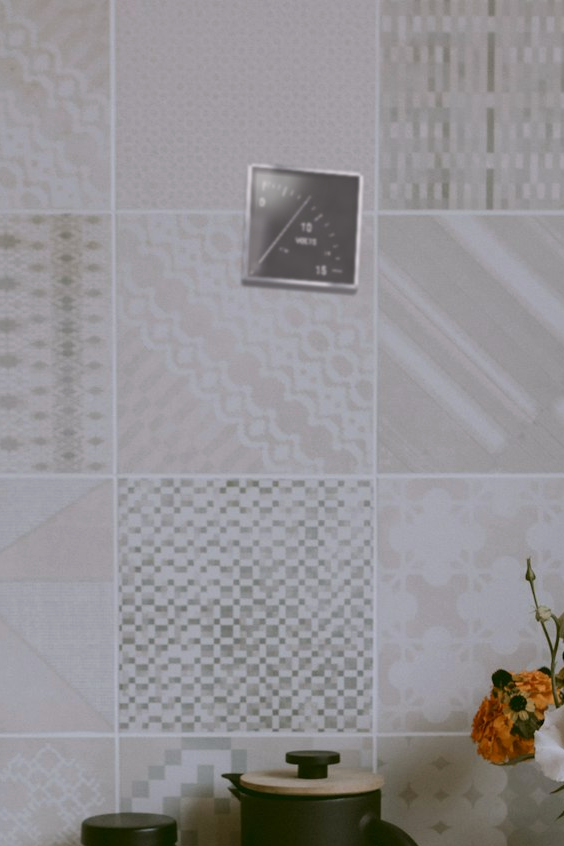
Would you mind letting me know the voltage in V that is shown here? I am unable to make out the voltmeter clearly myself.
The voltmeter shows 8 V
